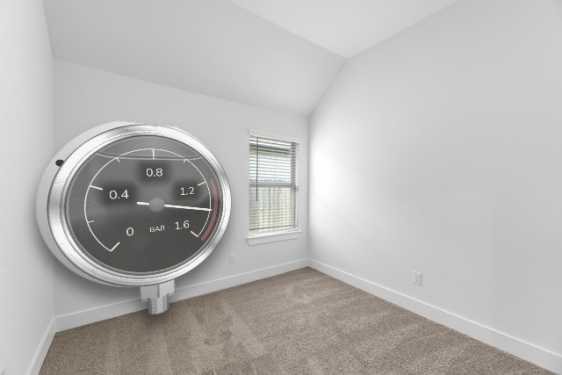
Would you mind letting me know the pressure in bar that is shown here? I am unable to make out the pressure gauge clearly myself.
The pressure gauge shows 1.4 bar
